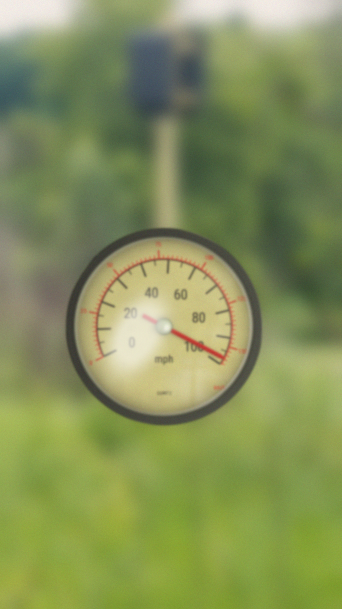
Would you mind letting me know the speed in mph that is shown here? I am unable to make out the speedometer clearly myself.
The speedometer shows 97.5 mph
